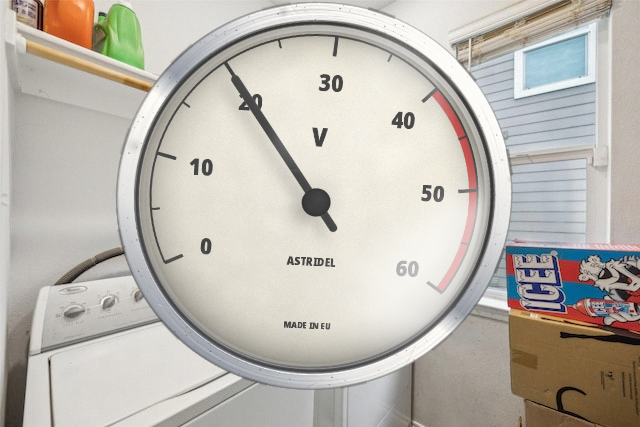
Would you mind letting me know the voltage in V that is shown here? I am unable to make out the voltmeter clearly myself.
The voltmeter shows 20 V
